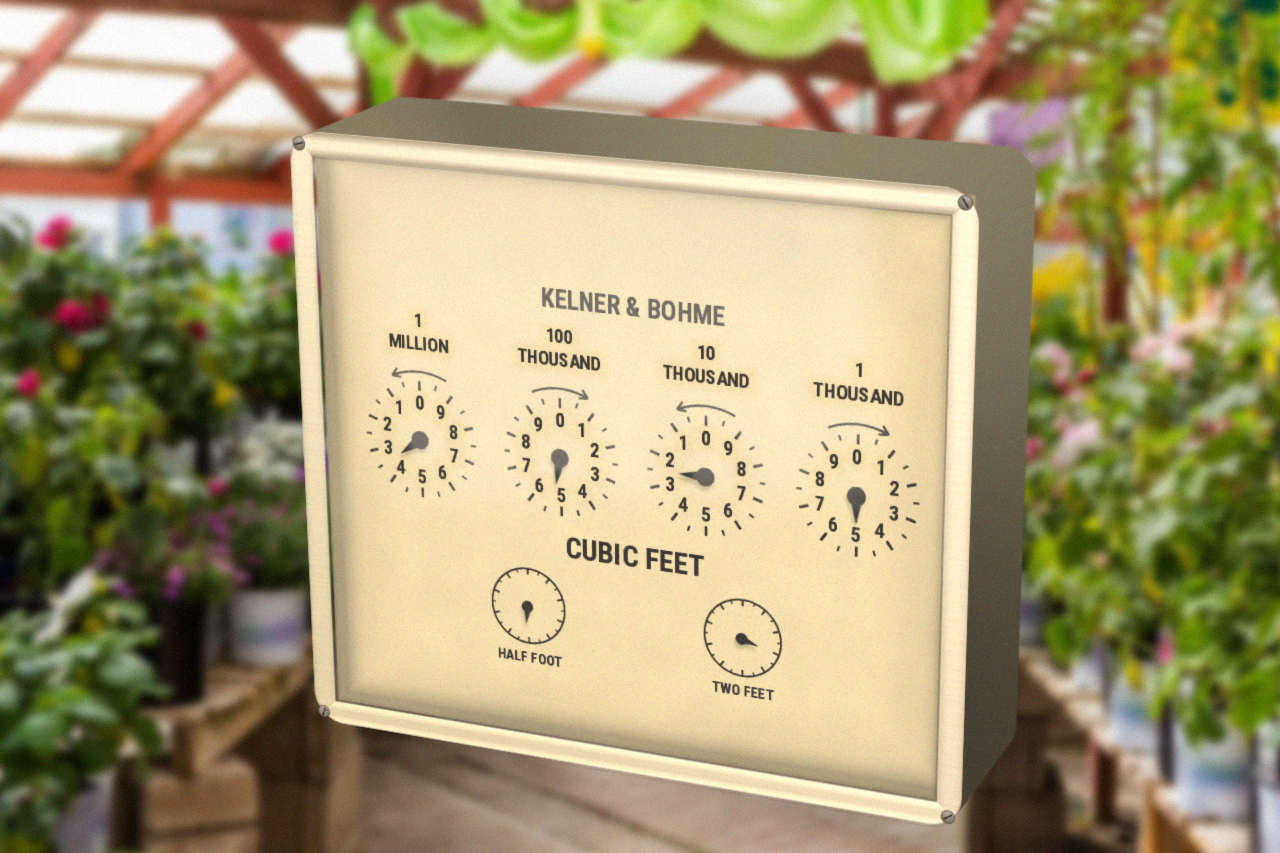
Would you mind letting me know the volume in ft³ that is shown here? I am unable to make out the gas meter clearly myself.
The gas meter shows 352500 ft³
